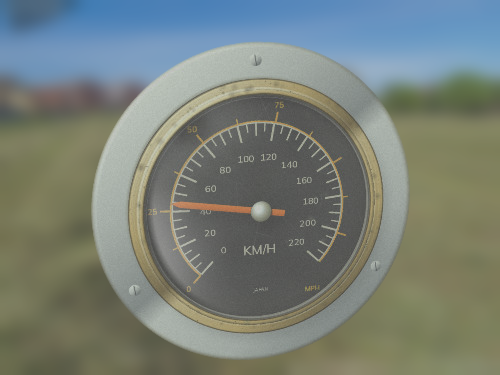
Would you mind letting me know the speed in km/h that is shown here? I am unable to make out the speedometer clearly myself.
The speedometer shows 45 km/h
